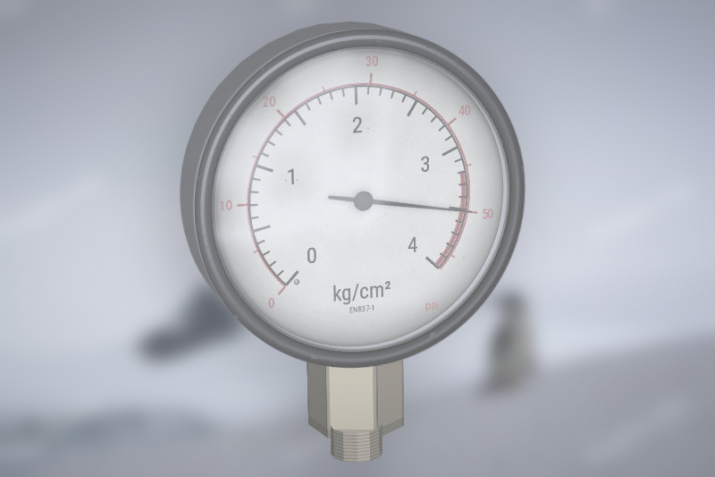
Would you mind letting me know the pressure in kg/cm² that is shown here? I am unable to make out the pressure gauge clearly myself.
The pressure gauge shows 3.5 kg/cm²
